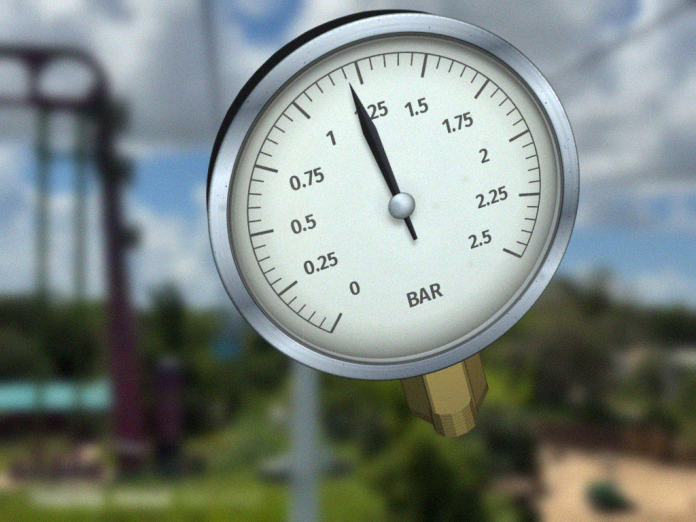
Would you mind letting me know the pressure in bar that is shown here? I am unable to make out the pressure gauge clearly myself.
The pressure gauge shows 1.2 bar
